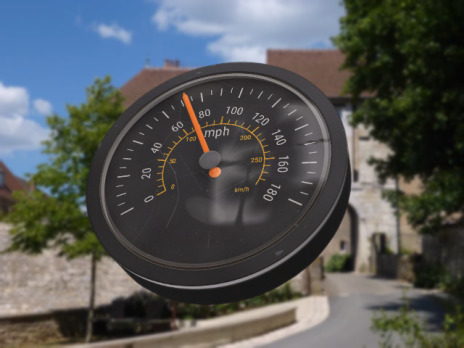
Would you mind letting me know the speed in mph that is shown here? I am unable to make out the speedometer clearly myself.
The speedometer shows 72.5 mph
